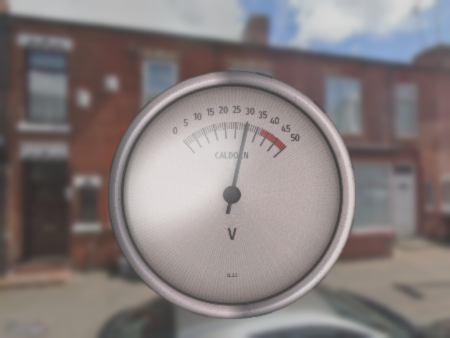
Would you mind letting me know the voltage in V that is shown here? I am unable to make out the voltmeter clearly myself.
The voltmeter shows 30 V
